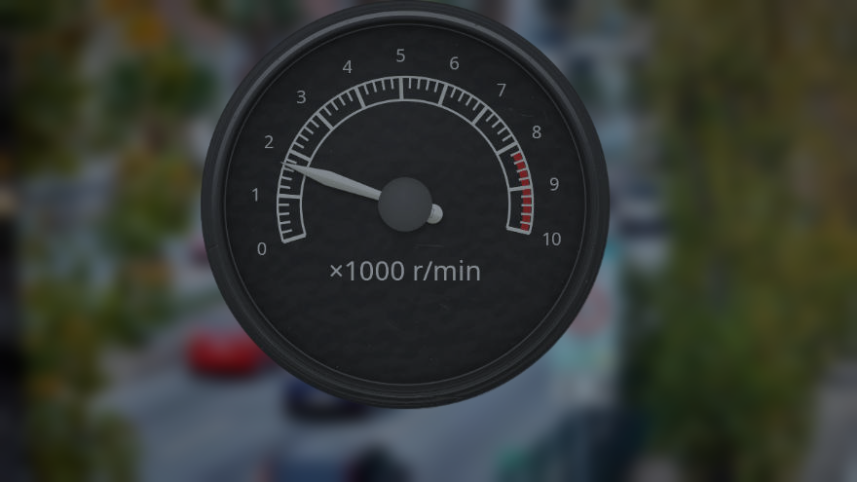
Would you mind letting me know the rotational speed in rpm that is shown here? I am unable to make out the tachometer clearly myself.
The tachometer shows 1700 rpm
